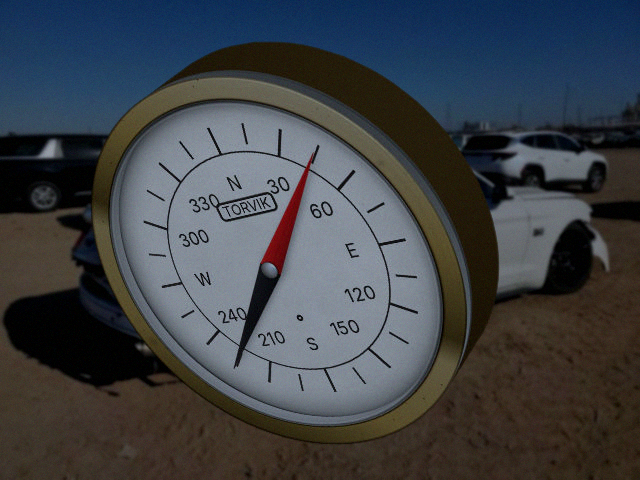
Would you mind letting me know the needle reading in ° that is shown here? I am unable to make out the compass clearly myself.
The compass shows 45 °
